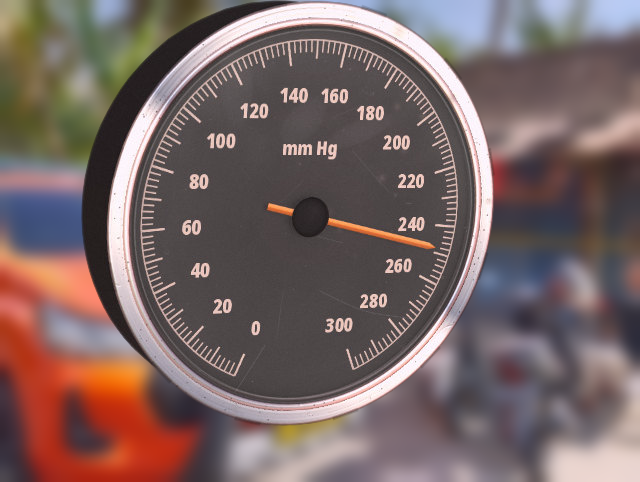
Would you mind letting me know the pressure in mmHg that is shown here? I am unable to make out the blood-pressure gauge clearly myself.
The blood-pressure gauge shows 248 mmHg
